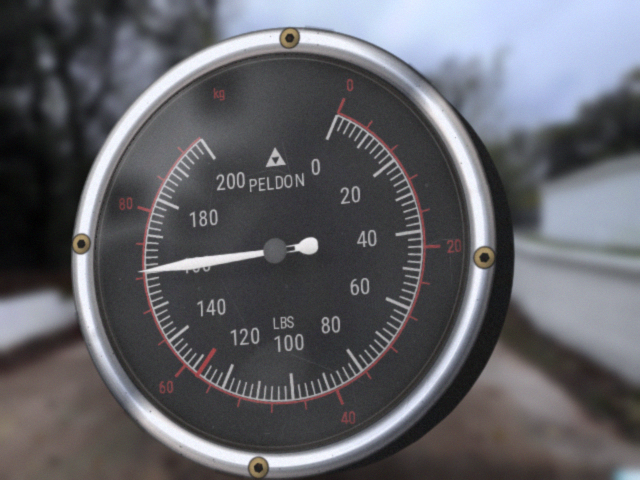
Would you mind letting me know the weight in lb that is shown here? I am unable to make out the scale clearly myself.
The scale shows 160 lb
